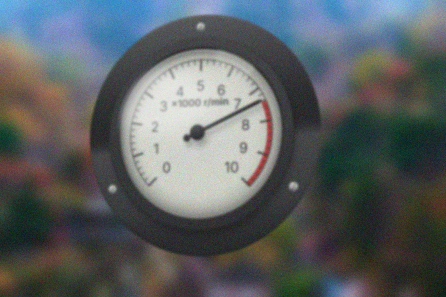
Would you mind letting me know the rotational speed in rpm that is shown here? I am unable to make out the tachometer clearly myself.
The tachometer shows 7400 rpm
